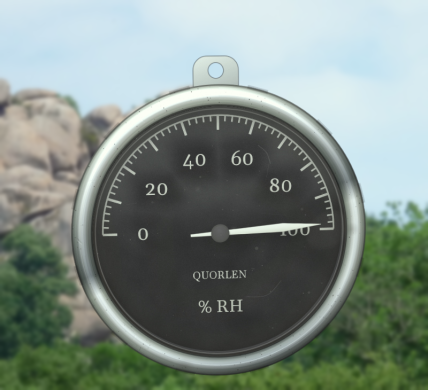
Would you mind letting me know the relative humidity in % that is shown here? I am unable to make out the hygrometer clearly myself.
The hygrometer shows 98 %
